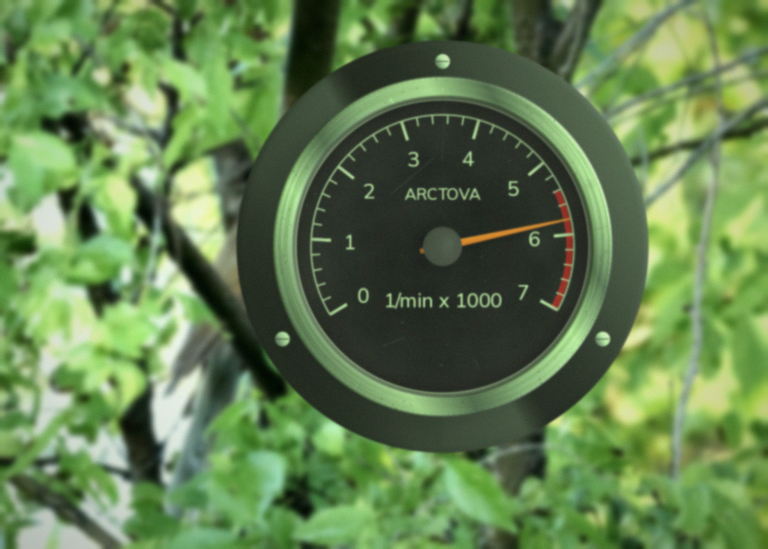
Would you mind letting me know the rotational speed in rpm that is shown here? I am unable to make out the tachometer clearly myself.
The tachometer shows 5800 rpm
